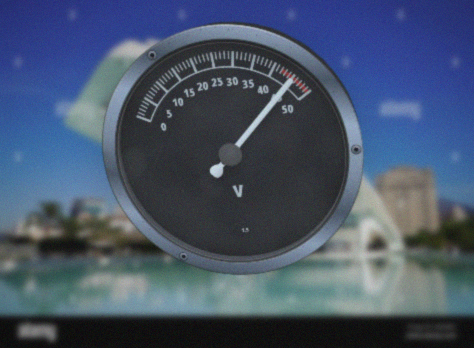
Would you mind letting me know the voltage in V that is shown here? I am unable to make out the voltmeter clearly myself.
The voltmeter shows 45 V
